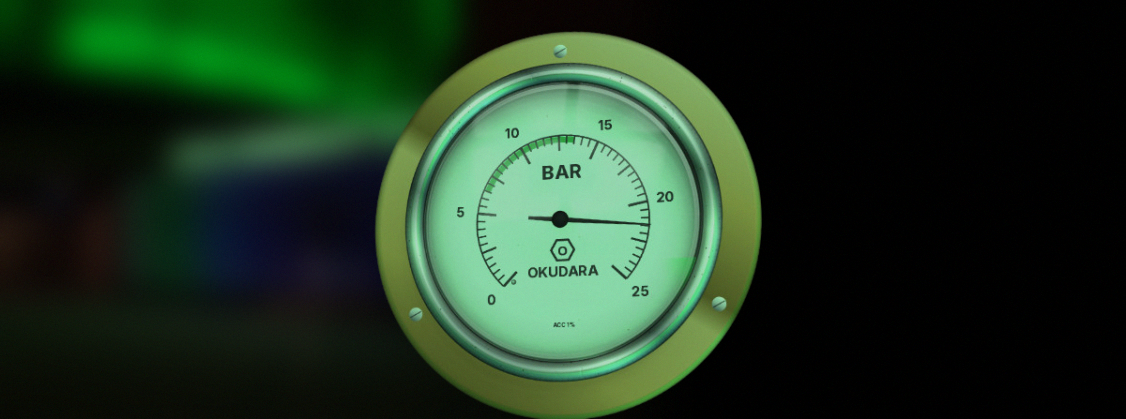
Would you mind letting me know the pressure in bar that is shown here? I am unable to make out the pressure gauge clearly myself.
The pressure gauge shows 21.5 bar
